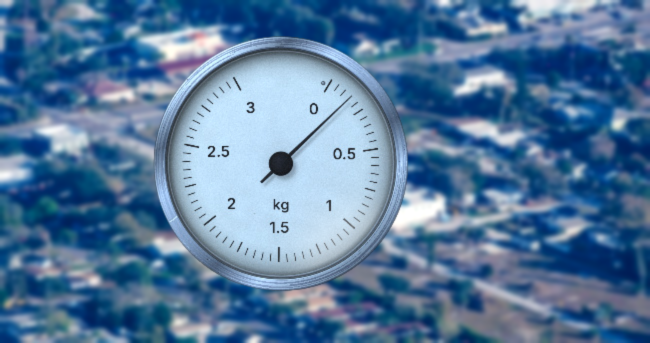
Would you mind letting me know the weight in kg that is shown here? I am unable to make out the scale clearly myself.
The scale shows 0.15 kg
